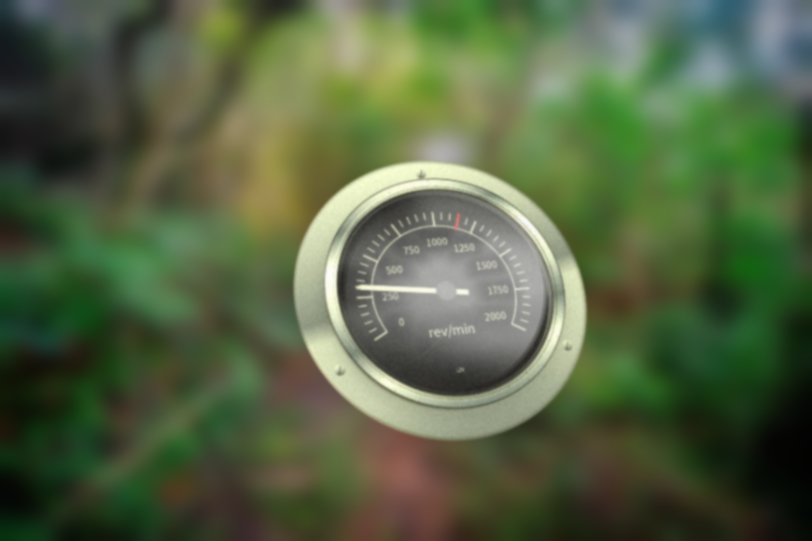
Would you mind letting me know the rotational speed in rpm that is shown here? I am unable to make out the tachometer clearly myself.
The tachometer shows 300 rpm
